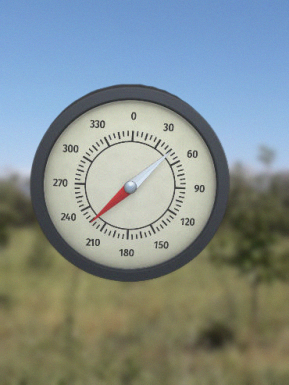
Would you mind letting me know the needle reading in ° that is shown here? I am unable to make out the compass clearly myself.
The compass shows 225 °
